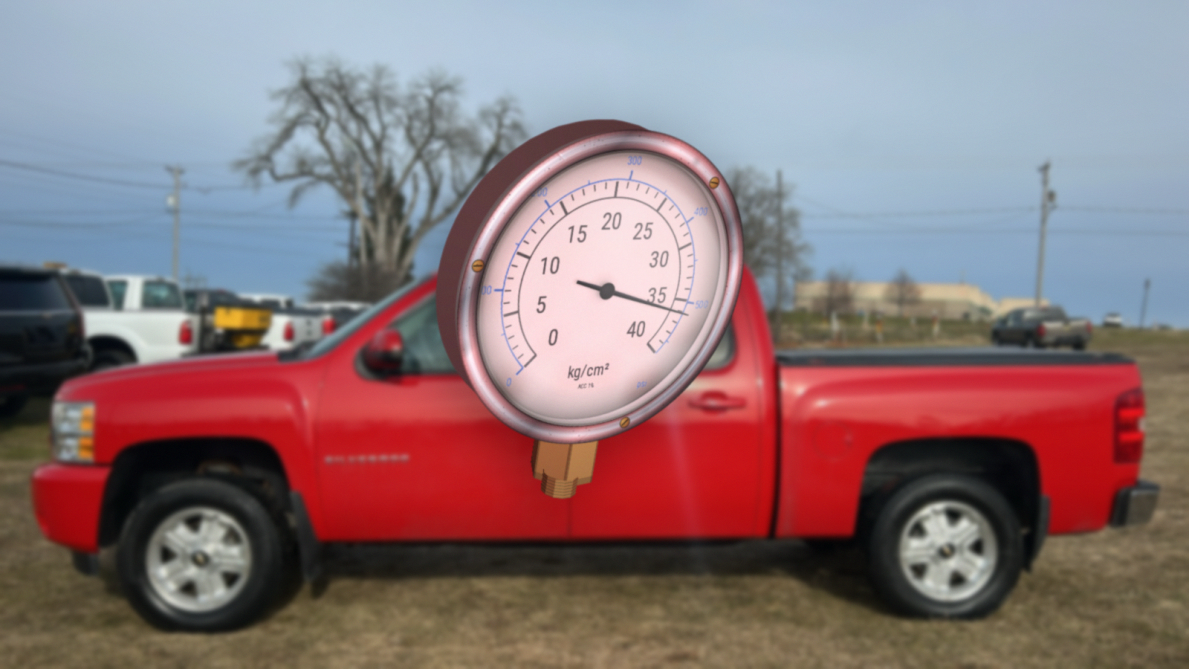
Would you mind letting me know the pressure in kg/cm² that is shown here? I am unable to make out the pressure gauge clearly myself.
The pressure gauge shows 36 kg/cm²
